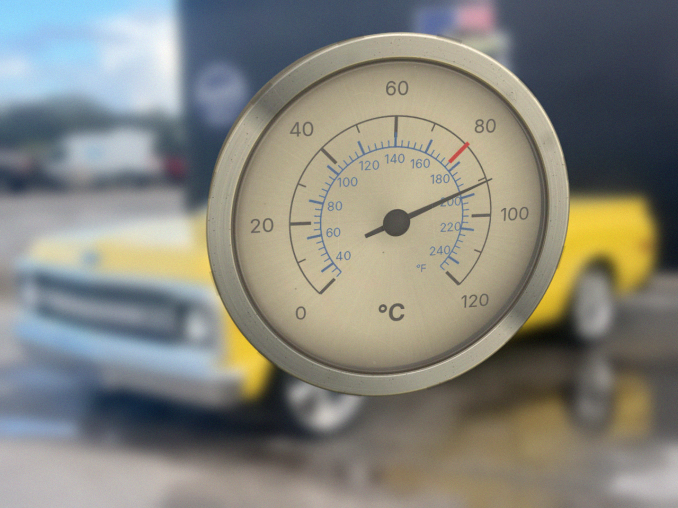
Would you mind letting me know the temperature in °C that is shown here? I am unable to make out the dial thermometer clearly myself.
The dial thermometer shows 90 °C
